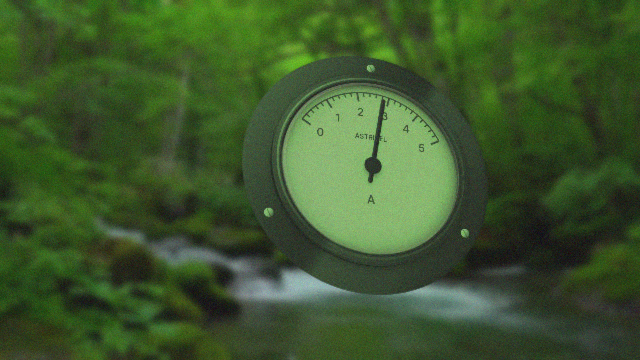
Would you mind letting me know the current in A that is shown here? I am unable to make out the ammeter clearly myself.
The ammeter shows 2.8 A
